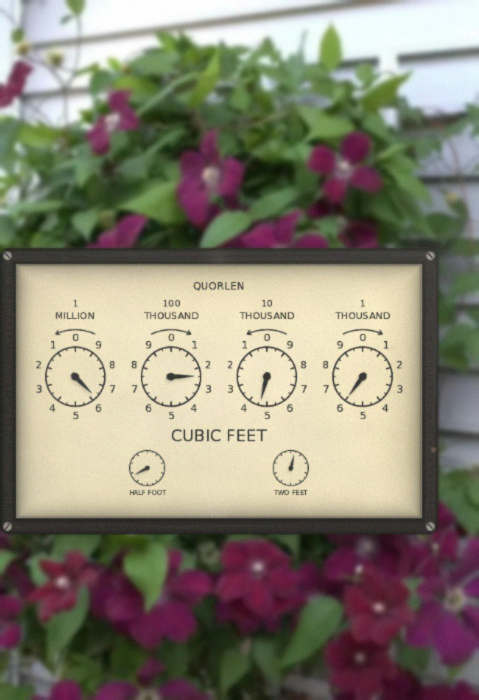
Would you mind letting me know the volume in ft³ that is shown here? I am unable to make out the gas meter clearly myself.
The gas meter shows 624600 ft³
